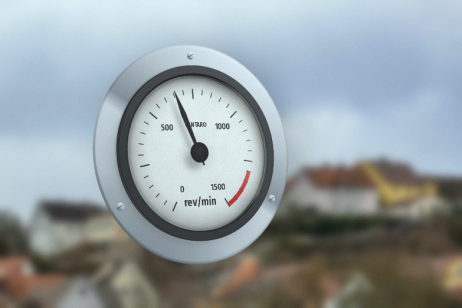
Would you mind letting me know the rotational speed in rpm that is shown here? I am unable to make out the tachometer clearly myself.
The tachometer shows 650 rpm
